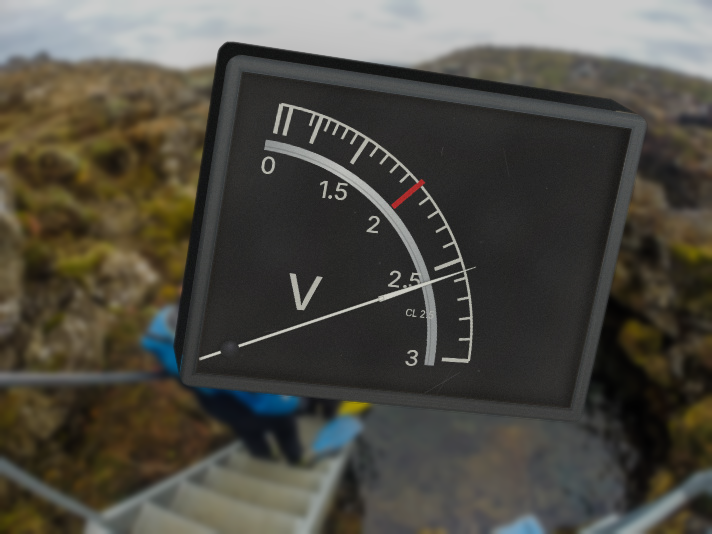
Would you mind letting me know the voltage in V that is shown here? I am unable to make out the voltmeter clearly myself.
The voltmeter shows 2.55 V
